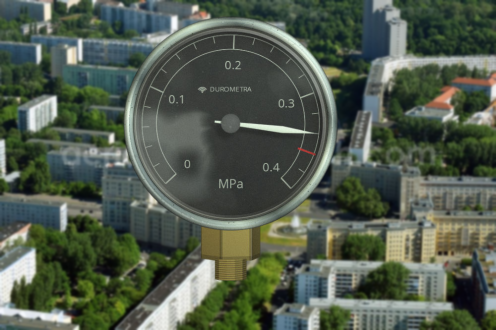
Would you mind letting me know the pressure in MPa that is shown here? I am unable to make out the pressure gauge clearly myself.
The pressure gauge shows 0.34 MPa
